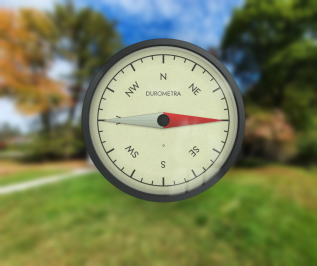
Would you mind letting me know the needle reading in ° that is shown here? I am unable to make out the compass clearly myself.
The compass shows 90 °
